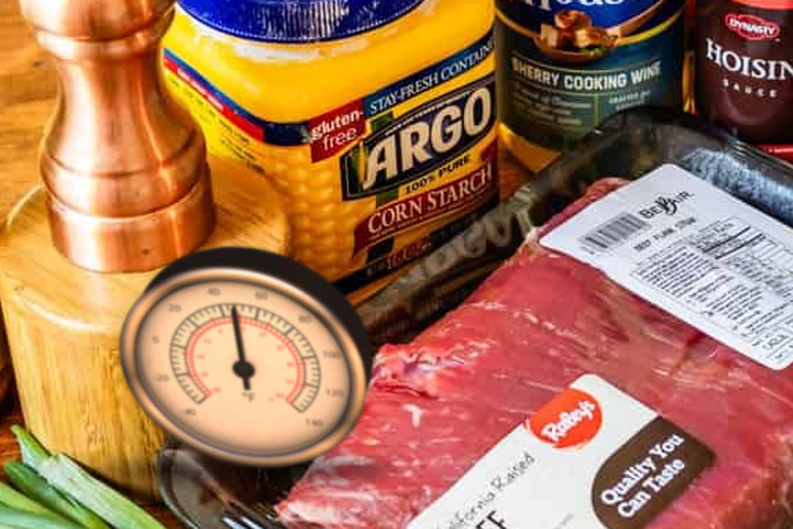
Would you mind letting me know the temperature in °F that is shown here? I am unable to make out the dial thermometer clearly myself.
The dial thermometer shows 48 °F
